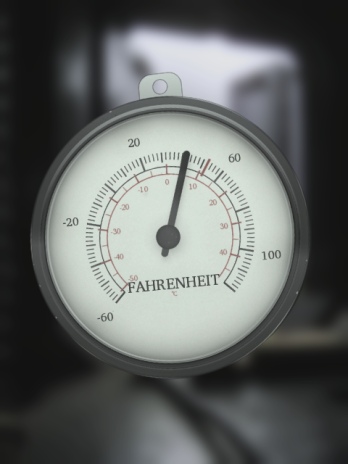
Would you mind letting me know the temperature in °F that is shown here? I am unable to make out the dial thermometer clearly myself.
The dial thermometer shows 42 °F
